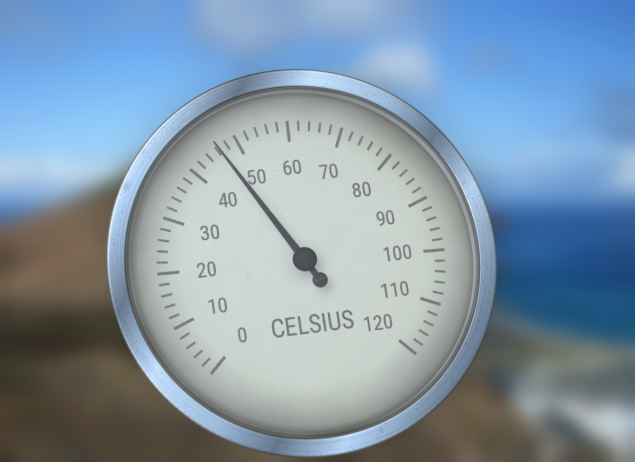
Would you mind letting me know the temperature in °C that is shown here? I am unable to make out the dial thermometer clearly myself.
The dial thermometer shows 46 °C
